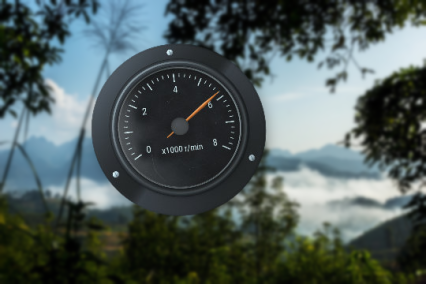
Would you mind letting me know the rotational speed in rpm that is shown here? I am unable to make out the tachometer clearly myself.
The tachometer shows 5800 rpm
